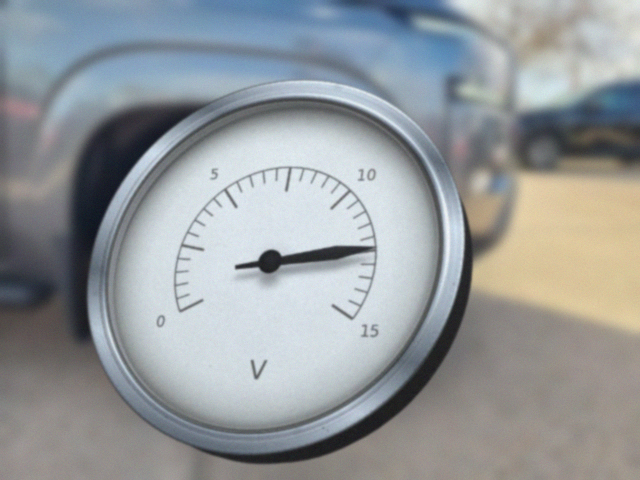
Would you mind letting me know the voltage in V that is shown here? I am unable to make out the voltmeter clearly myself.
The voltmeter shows 12.5 V
